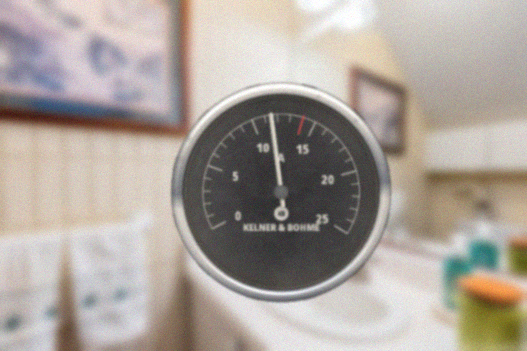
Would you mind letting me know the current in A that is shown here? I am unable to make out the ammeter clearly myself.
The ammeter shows 11.5 A
